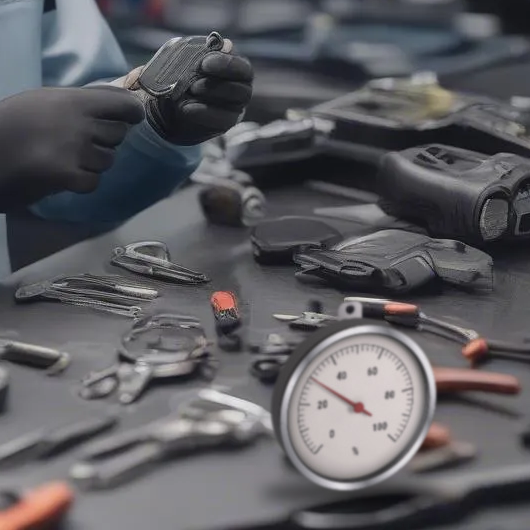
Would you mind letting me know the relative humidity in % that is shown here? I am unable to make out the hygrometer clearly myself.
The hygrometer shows 30 %
